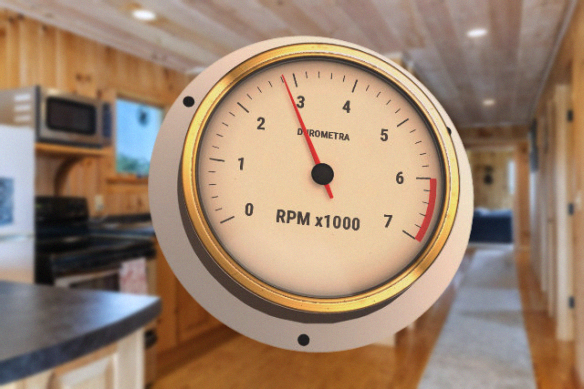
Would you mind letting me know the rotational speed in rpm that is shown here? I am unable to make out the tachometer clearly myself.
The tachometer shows 2800 rpm
